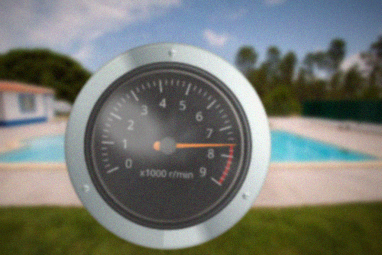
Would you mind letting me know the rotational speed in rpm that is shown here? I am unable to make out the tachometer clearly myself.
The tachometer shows 7600 rpm
